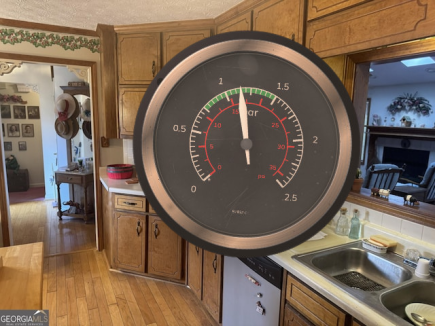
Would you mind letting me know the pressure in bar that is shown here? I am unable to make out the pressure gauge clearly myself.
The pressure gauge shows 1.15 bar
